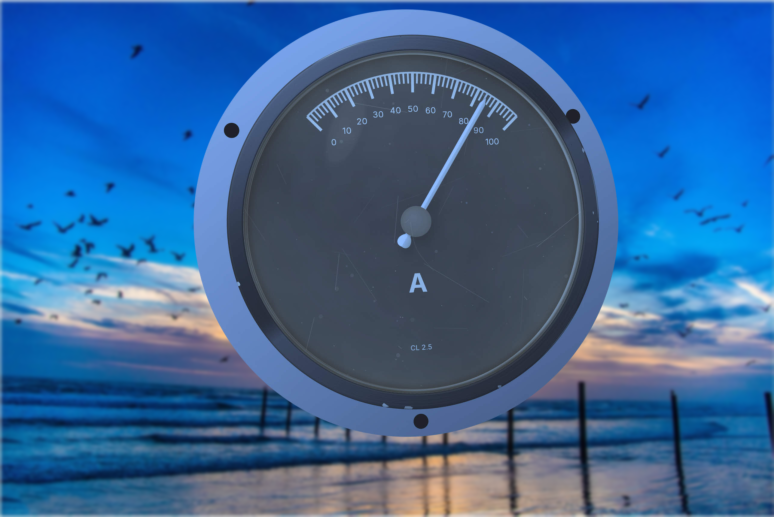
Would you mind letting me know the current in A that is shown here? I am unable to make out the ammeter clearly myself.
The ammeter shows 84 A
